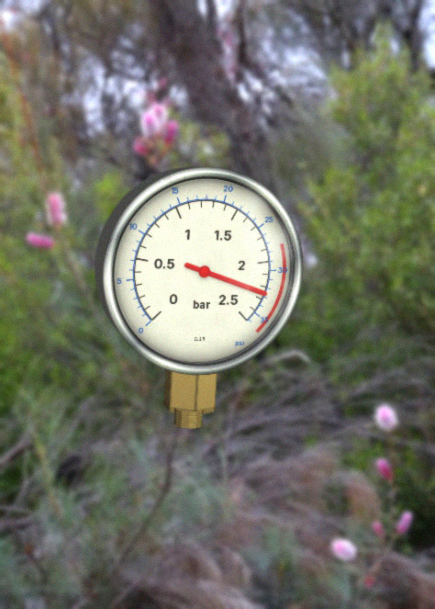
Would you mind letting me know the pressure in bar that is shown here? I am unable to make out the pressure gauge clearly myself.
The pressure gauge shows 2.25 bar
